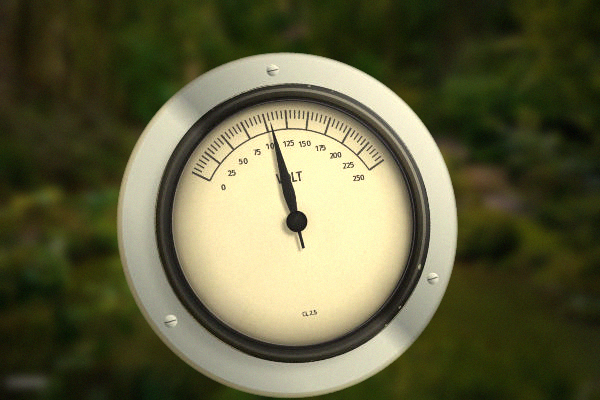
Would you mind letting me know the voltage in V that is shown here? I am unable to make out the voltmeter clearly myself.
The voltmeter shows 105 V
